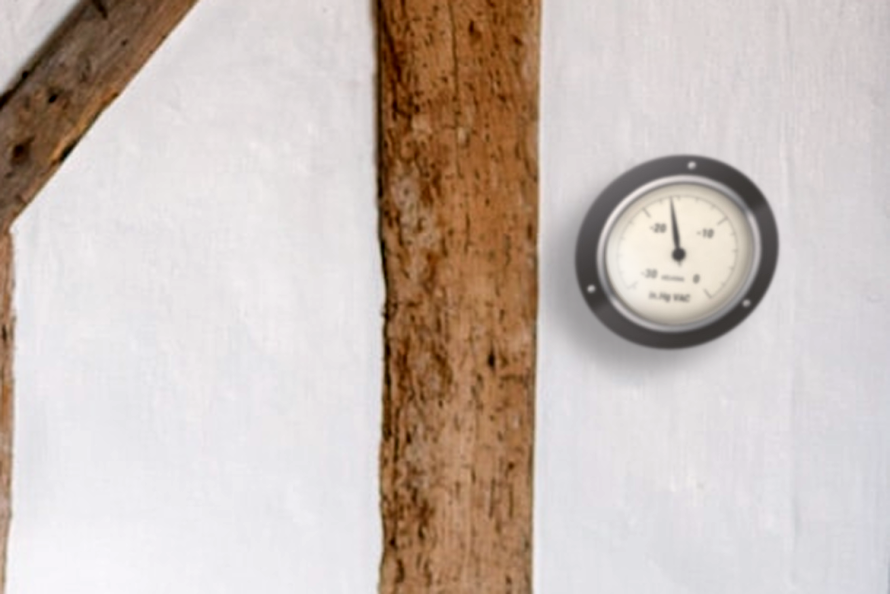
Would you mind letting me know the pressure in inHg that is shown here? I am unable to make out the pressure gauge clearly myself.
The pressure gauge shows -17 inHg
